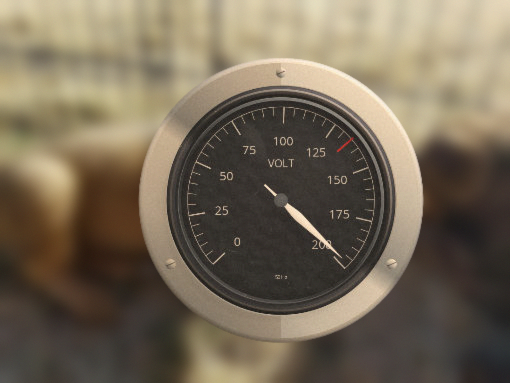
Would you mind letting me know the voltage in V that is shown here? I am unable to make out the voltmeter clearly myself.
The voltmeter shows 197.5 V
